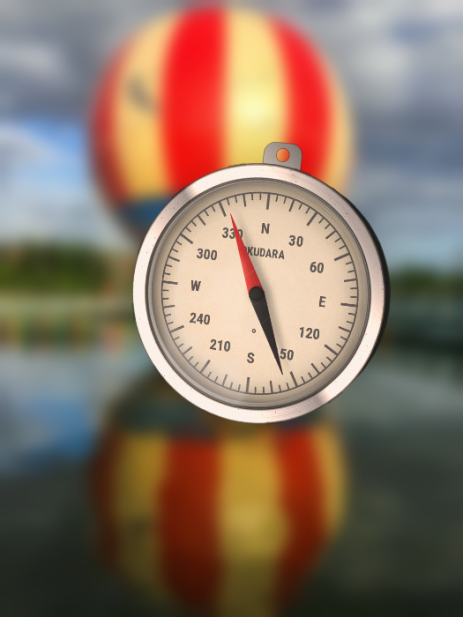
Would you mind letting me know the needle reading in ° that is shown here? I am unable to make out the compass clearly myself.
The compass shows 335 °
